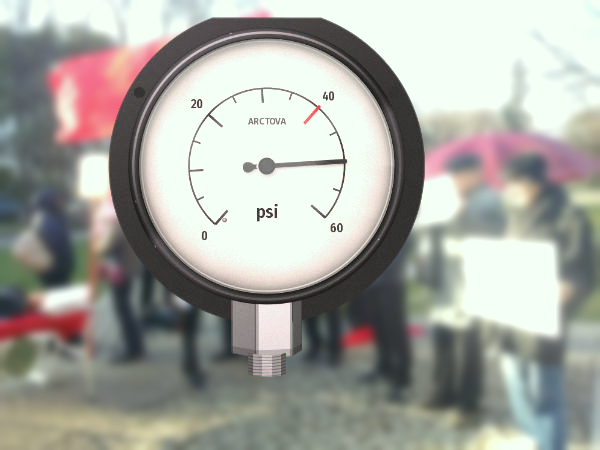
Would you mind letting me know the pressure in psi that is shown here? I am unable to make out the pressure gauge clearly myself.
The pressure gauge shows 50 psi
